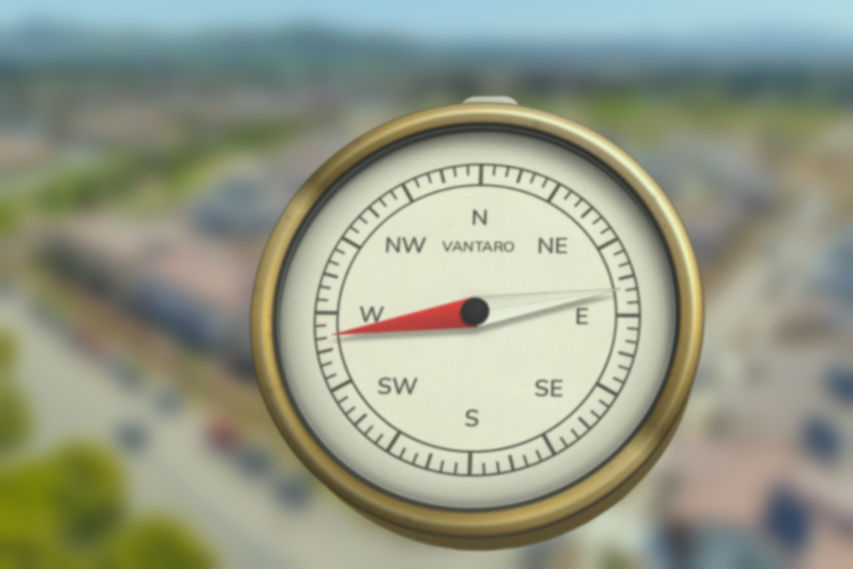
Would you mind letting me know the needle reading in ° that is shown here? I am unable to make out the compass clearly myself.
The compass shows 260 °
